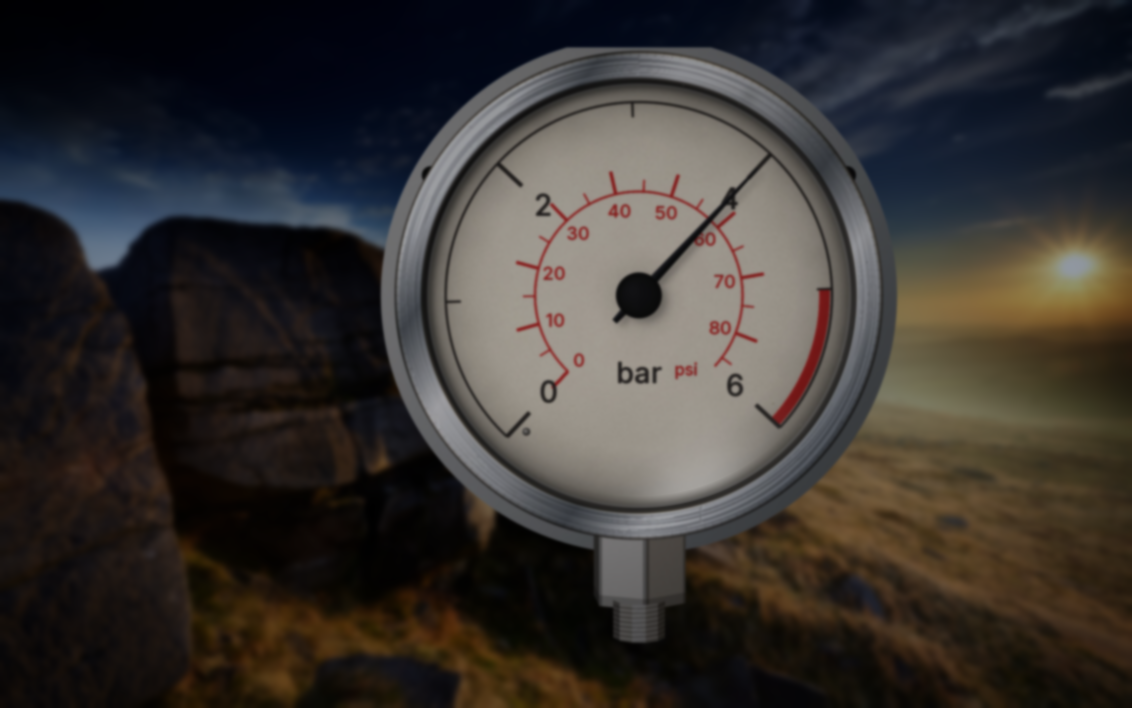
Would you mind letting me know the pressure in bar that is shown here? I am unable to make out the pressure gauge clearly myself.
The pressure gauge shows 4 bar
